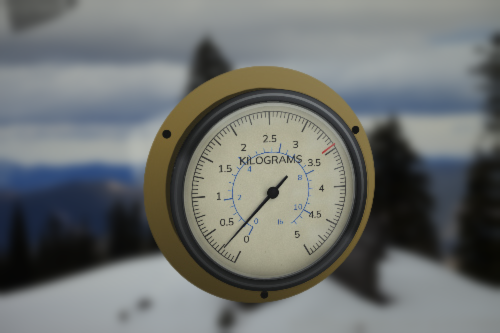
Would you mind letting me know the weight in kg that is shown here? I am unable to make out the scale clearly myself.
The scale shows 0.25 kg
